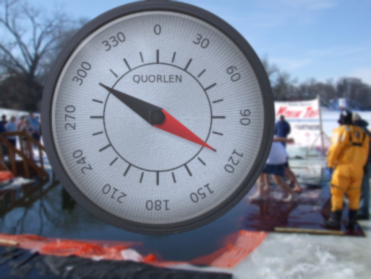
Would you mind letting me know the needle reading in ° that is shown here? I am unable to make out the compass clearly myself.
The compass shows 120 °
